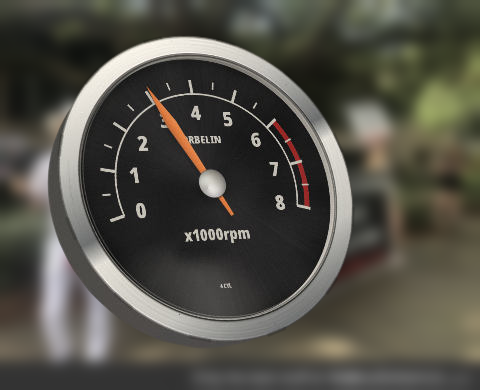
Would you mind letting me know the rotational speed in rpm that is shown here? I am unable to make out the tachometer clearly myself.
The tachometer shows 3000 rpm
